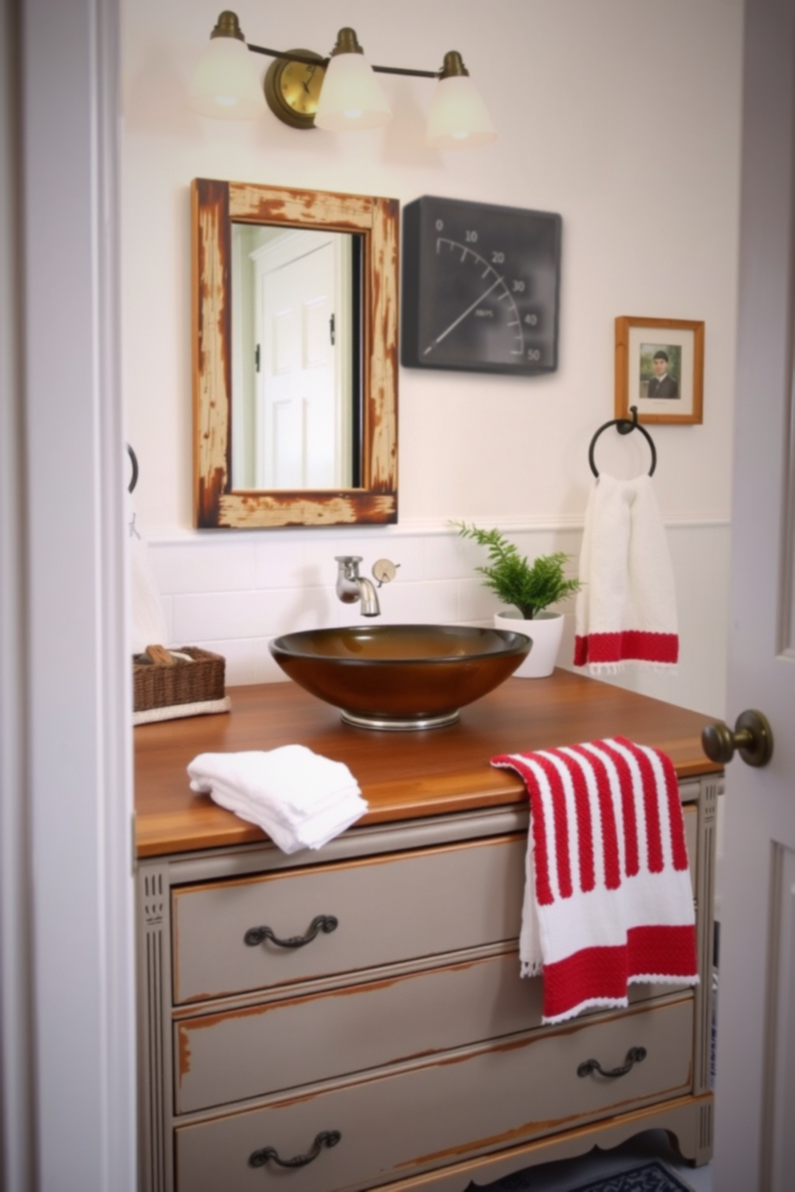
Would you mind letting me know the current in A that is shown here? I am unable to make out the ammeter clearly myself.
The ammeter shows 25 A
